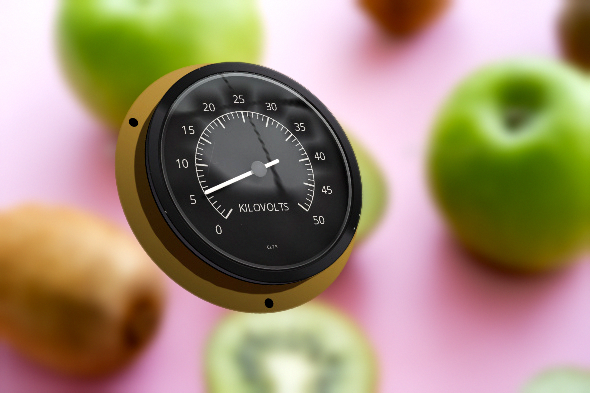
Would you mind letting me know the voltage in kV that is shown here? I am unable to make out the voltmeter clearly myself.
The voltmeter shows 5 kV
